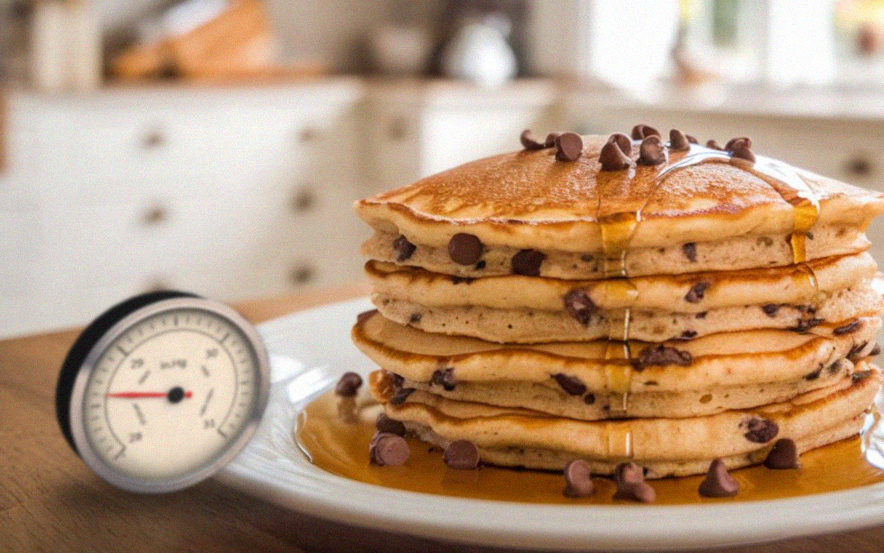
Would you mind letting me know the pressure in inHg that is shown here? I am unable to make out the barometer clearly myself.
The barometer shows 28.6 inHg
